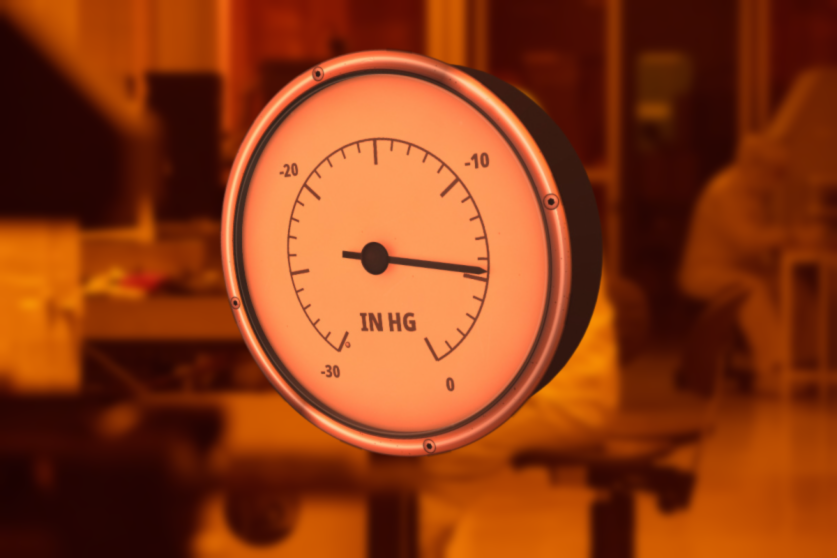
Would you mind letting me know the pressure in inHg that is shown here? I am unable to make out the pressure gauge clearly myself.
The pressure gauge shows -5.5 inHg
